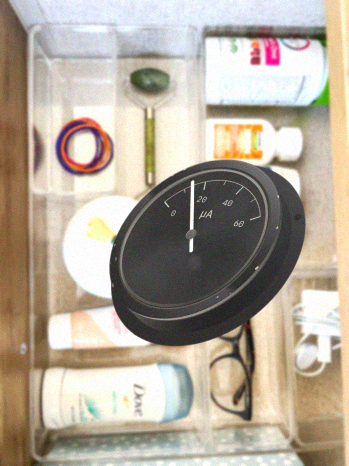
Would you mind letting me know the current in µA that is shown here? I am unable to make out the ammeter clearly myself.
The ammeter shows 15 µA
